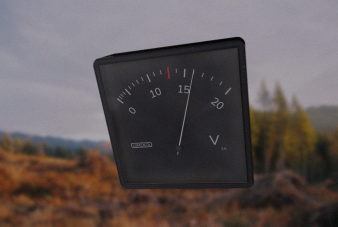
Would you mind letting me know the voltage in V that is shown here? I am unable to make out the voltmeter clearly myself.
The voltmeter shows 16 V
